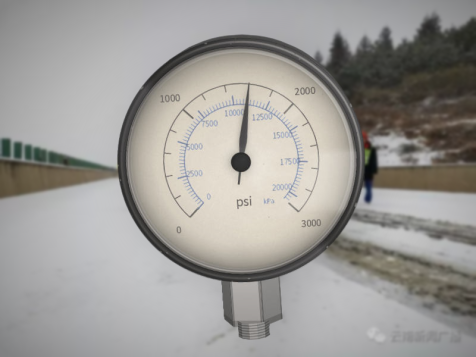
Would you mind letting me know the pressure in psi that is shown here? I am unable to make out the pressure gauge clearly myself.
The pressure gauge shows 1600 psi
